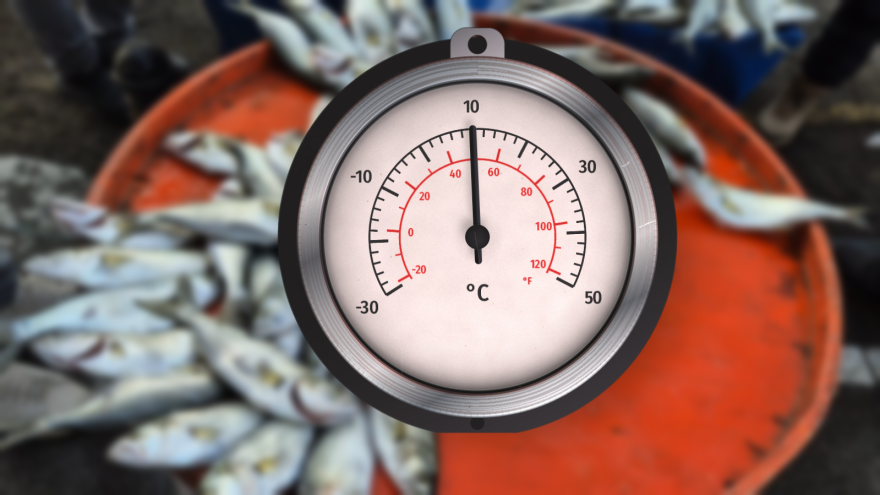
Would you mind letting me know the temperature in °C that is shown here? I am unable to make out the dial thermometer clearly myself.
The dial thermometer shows 10 °C
